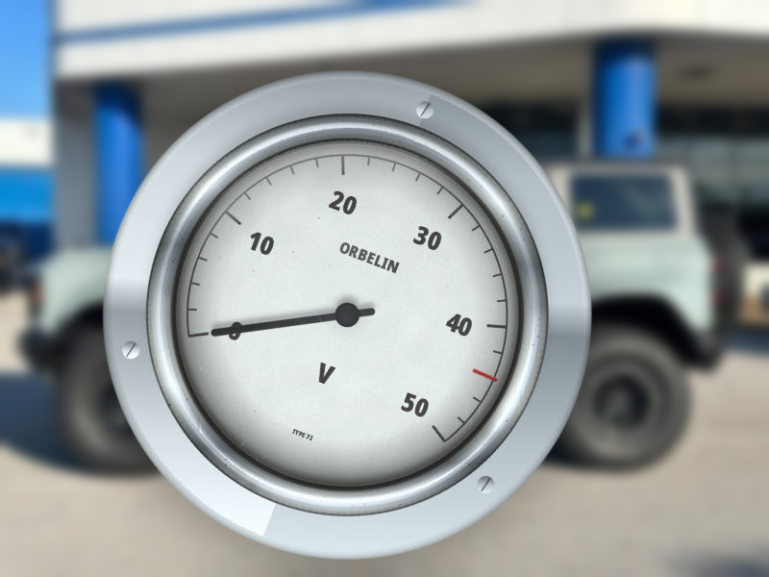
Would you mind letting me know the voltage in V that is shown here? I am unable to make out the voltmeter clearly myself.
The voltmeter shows 0 V
